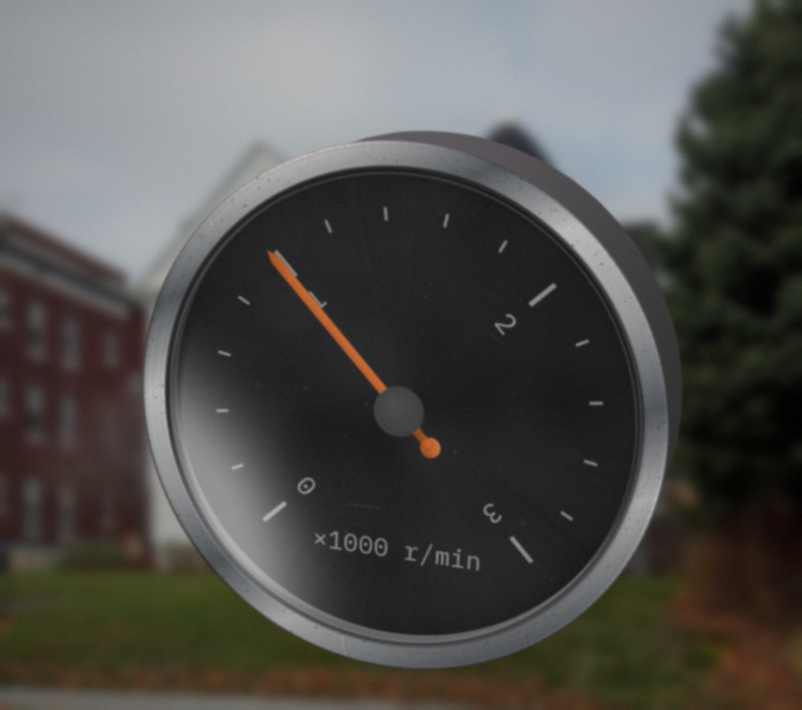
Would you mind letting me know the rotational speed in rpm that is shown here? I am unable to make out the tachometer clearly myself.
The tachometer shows 1000 rpm
